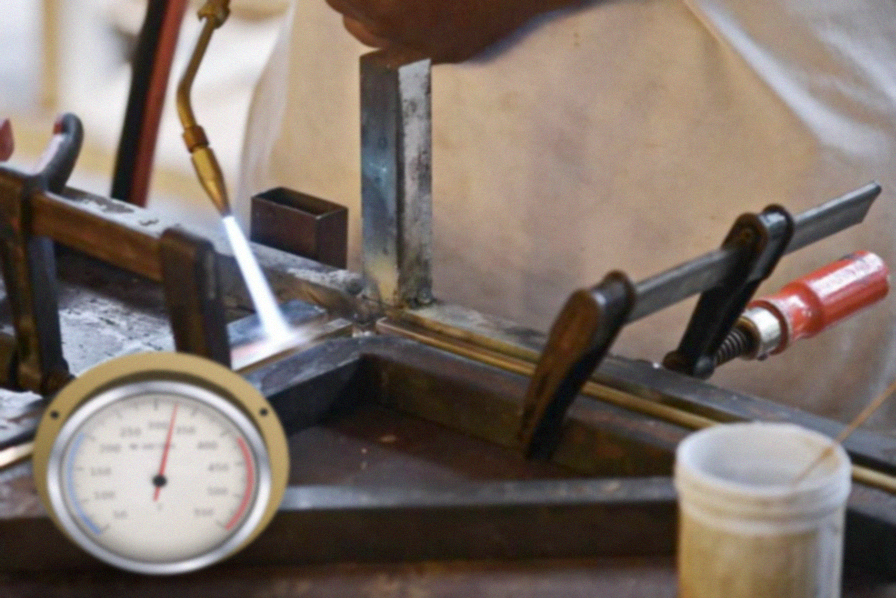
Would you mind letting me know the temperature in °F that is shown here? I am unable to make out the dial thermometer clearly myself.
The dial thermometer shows 325 °F
